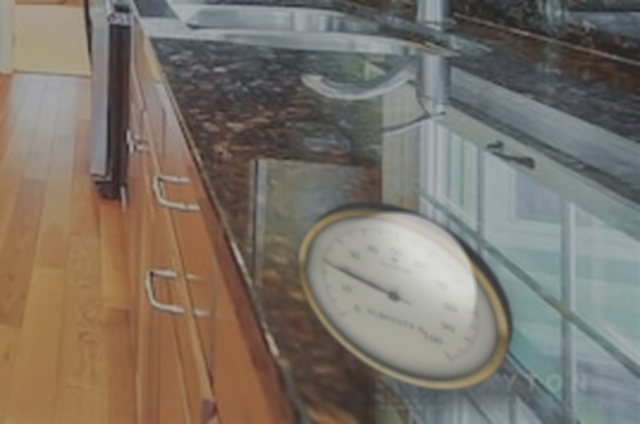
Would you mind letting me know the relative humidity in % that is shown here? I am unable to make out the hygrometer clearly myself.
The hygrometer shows 20 %
